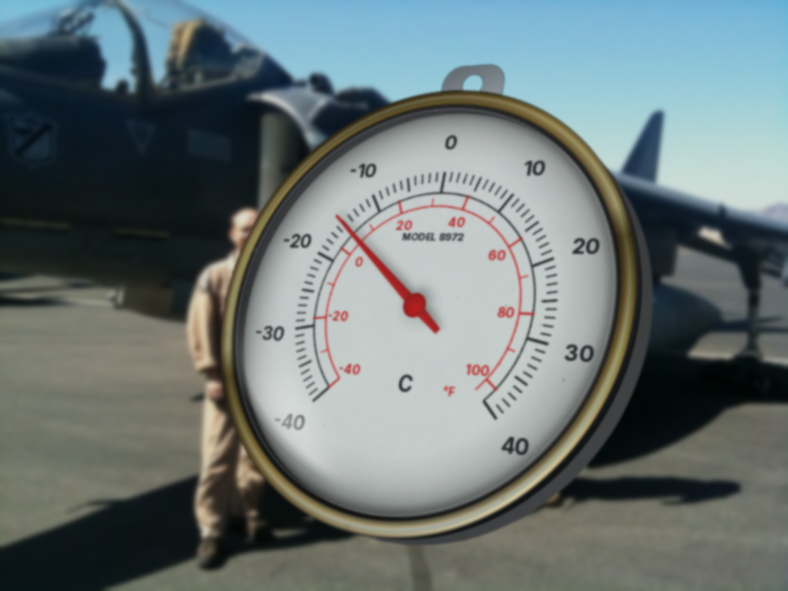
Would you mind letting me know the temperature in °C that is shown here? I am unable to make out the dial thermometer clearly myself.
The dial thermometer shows -15 °C
